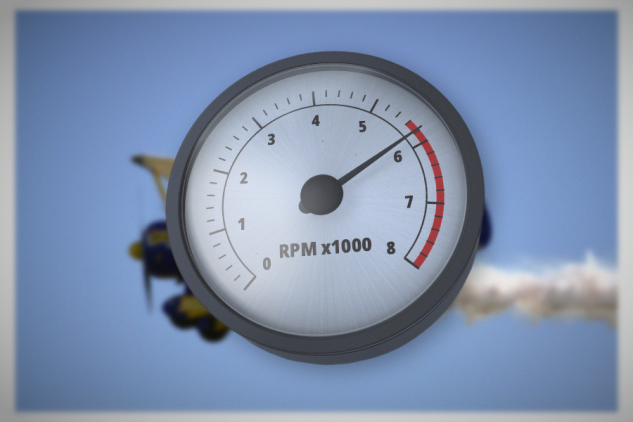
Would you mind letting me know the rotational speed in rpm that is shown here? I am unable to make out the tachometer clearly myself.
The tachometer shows 5800 rpm
